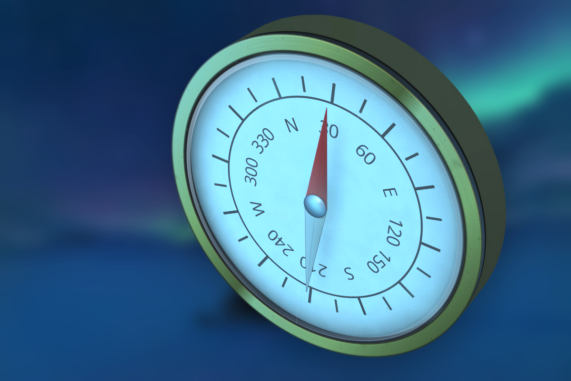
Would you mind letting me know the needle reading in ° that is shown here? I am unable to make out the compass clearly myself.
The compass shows 30 °
